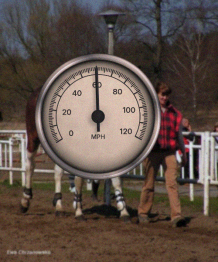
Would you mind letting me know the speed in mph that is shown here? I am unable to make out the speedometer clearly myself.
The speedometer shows 60 mph
